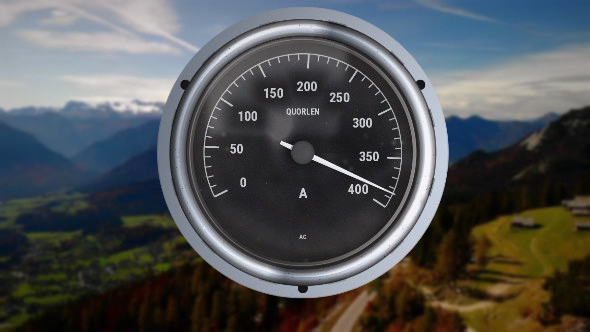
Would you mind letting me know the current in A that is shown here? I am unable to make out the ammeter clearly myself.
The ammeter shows 385 A
